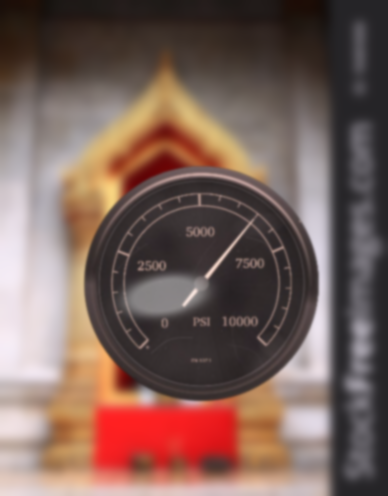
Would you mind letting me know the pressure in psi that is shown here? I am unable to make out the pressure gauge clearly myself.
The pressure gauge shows 6500 psi
